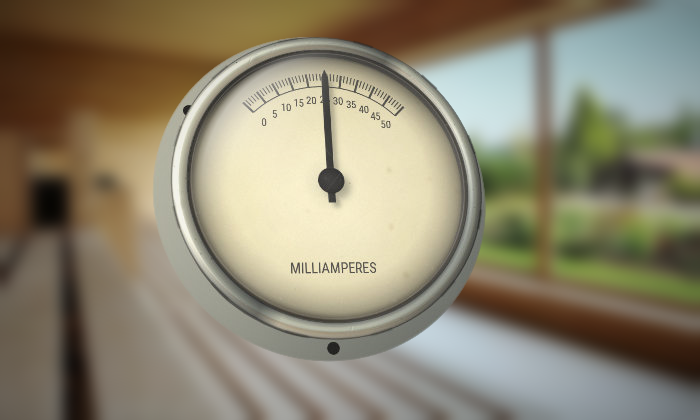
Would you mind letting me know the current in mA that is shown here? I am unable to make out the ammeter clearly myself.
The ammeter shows 25 mA
